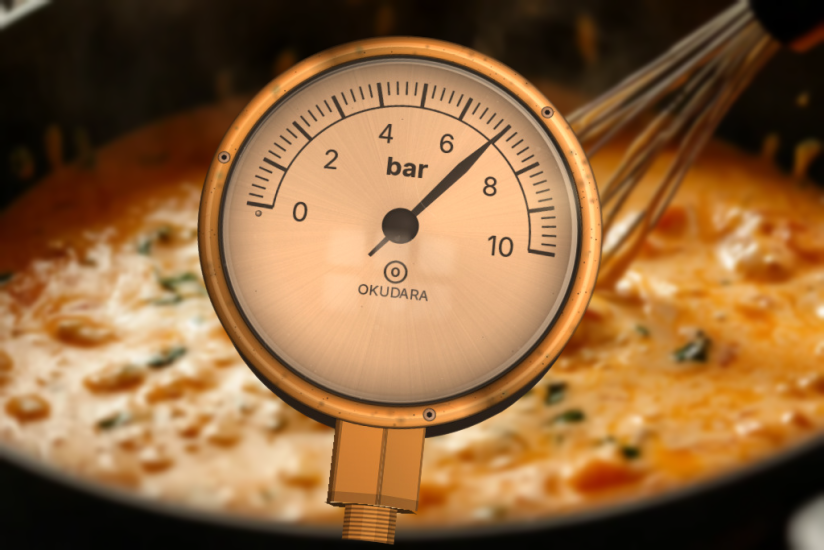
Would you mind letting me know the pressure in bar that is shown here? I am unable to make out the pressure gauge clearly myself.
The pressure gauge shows 7 bar
